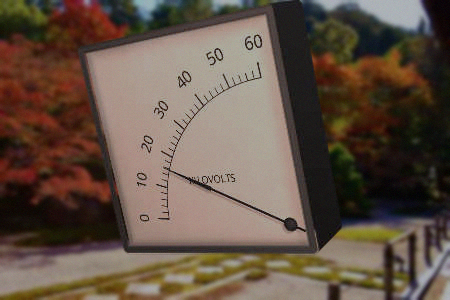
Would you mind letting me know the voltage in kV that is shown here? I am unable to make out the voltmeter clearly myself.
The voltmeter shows 16 kV
